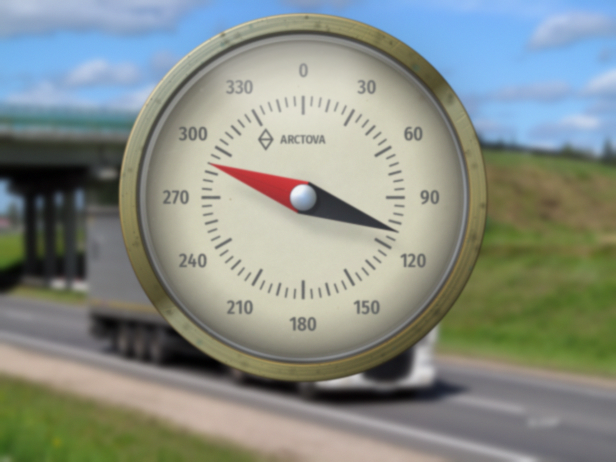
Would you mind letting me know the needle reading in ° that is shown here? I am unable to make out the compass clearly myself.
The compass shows 290 °
